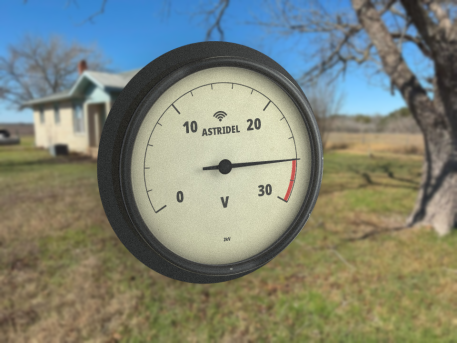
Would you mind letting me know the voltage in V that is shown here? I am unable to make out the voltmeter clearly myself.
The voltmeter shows 26 V
